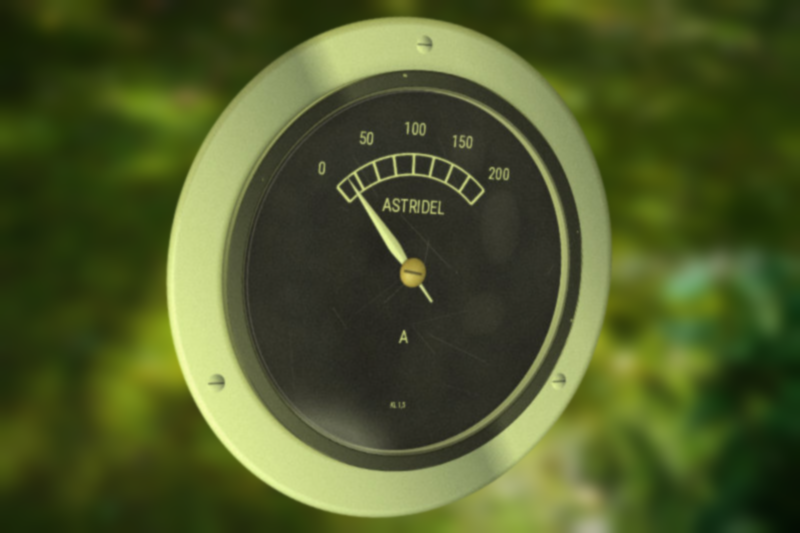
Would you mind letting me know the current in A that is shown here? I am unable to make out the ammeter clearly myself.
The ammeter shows 12.5 A
